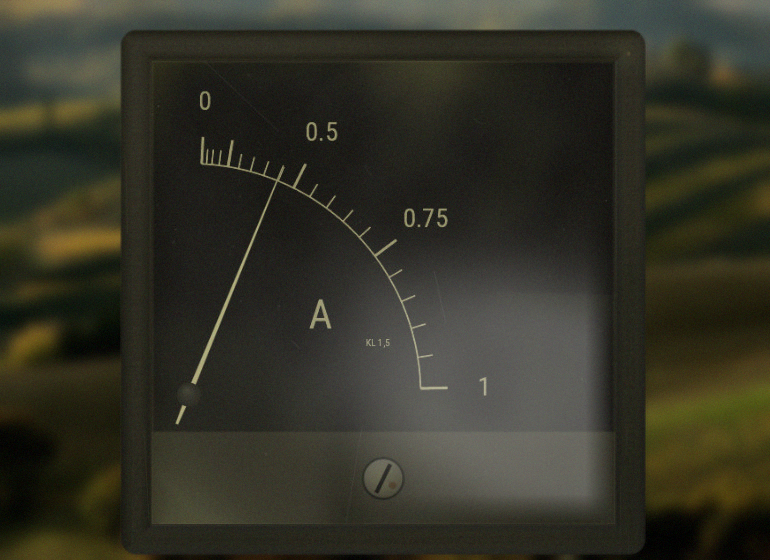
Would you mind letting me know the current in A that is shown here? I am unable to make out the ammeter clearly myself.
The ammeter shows 0.45 A
